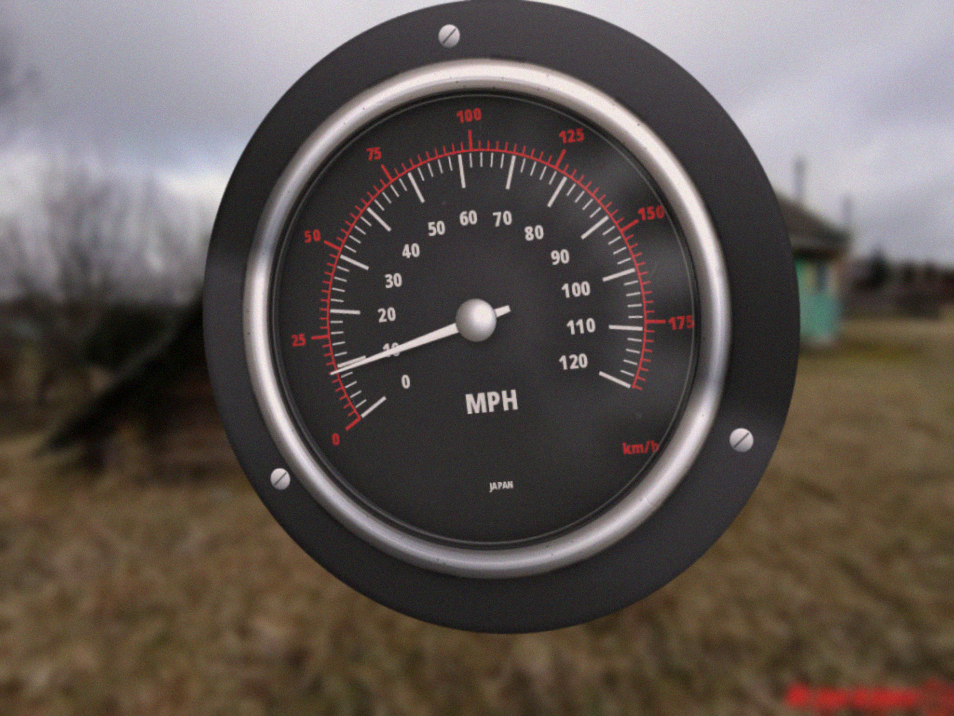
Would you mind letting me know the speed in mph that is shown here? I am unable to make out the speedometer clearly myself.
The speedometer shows 9 mph
